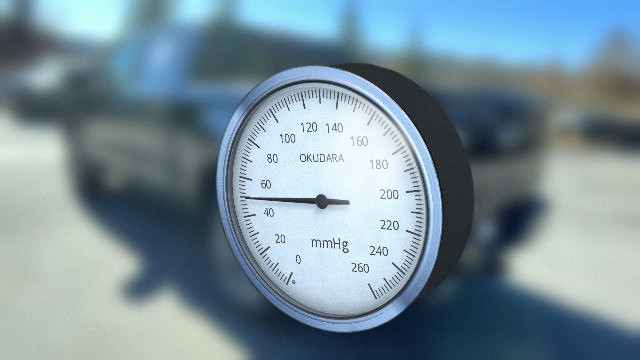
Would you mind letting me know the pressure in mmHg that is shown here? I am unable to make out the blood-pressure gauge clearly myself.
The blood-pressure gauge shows 50 mmHg
